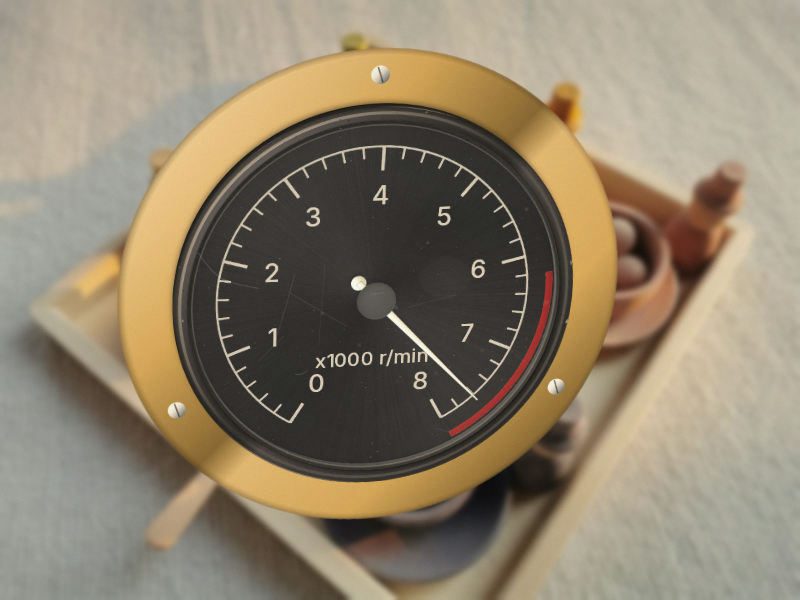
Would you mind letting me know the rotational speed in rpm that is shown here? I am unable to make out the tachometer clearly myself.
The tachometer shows 7600 rpm
